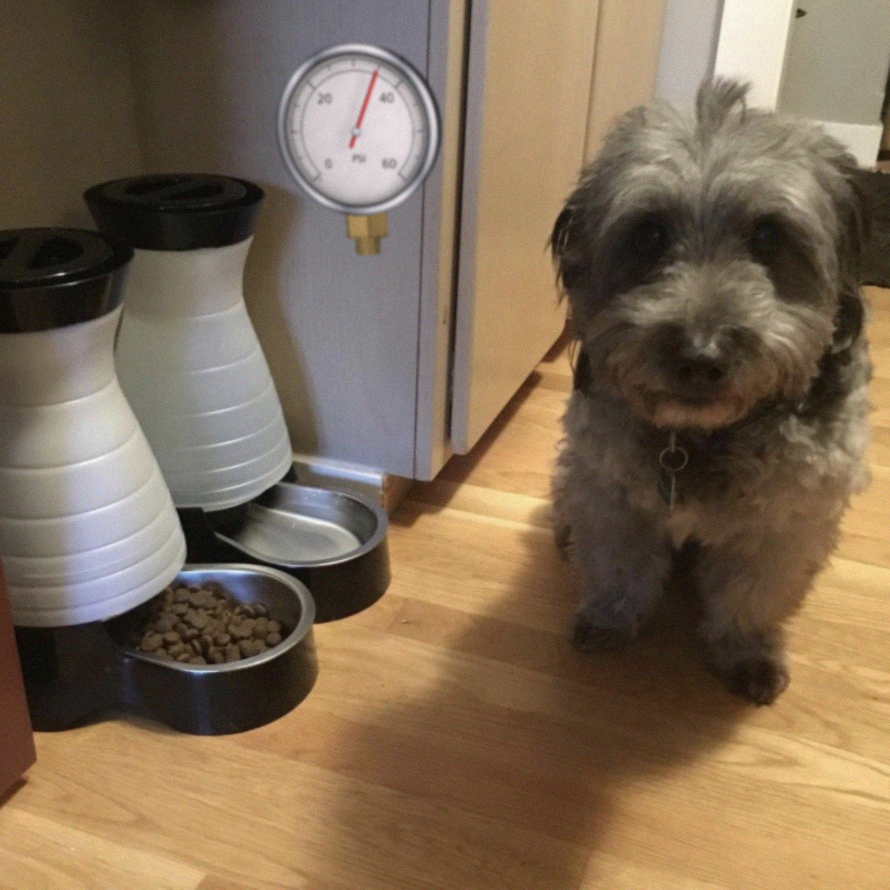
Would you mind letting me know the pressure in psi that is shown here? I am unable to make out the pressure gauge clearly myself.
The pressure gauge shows 35 psi
